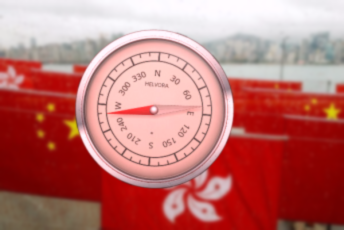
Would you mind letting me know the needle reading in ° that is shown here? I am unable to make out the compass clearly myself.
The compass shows 260 °
